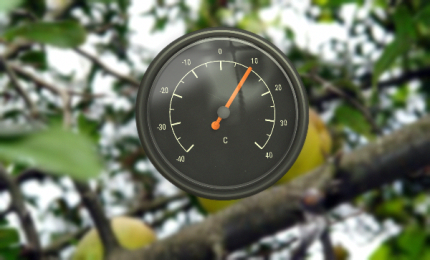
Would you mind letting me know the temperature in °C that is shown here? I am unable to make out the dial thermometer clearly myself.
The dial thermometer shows 10 °C
